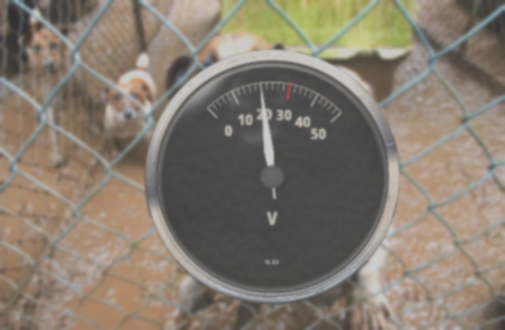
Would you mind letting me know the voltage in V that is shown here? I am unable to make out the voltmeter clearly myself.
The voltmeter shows 20 V
